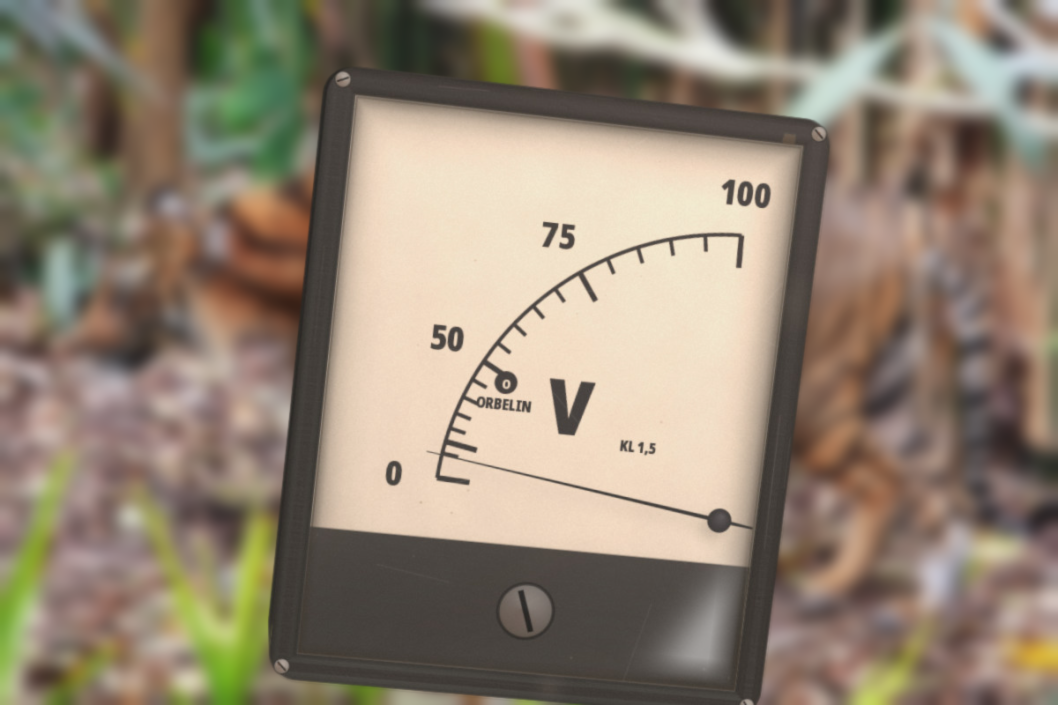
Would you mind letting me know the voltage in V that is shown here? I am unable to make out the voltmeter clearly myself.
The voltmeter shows 20 V
